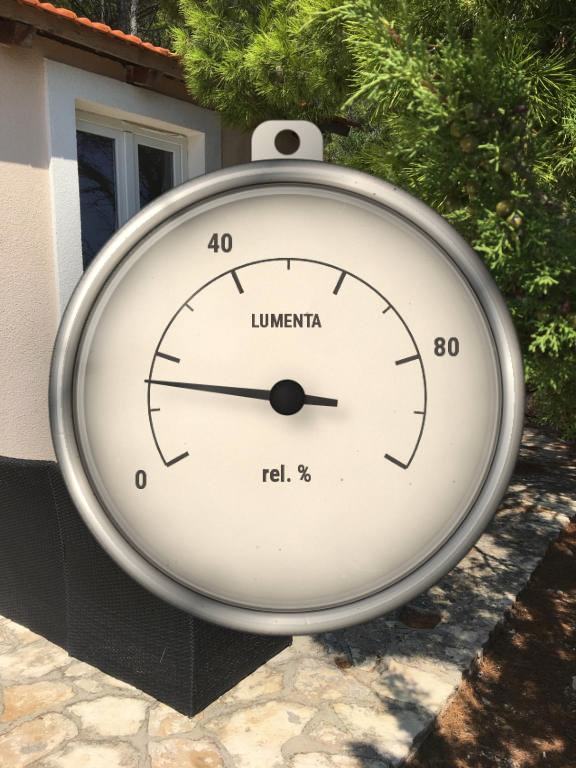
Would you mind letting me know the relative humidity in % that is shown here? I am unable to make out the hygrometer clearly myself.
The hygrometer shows 15 %
